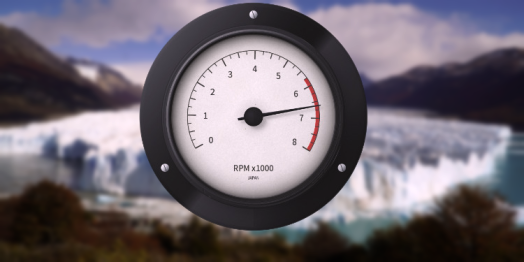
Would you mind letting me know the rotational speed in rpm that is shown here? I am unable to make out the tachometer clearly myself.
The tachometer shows 6625 rpm
